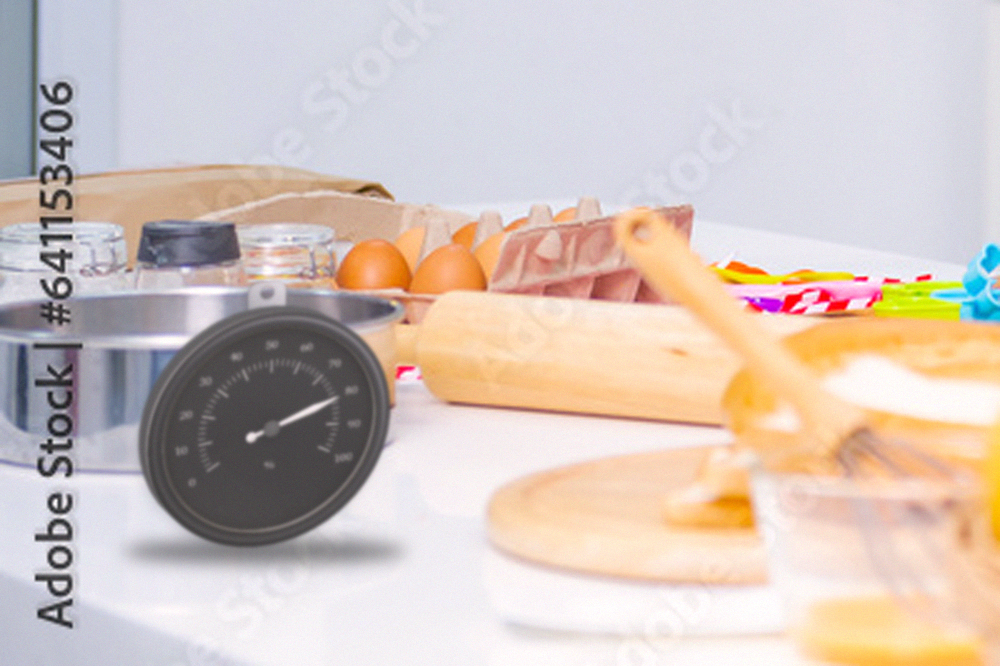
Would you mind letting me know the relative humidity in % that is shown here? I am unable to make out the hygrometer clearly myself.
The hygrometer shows 80 %
